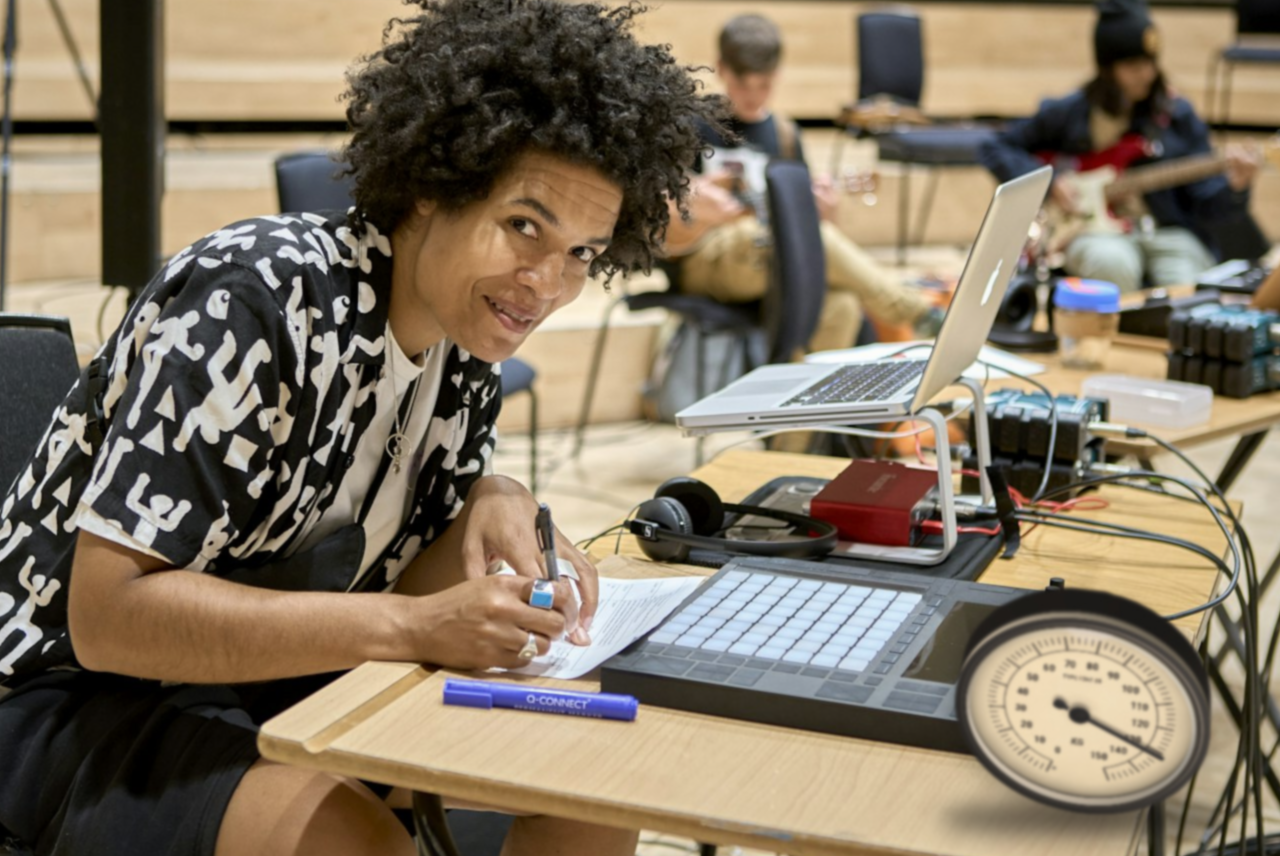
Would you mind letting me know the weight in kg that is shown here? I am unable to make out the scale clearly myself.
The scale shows 130 kg
